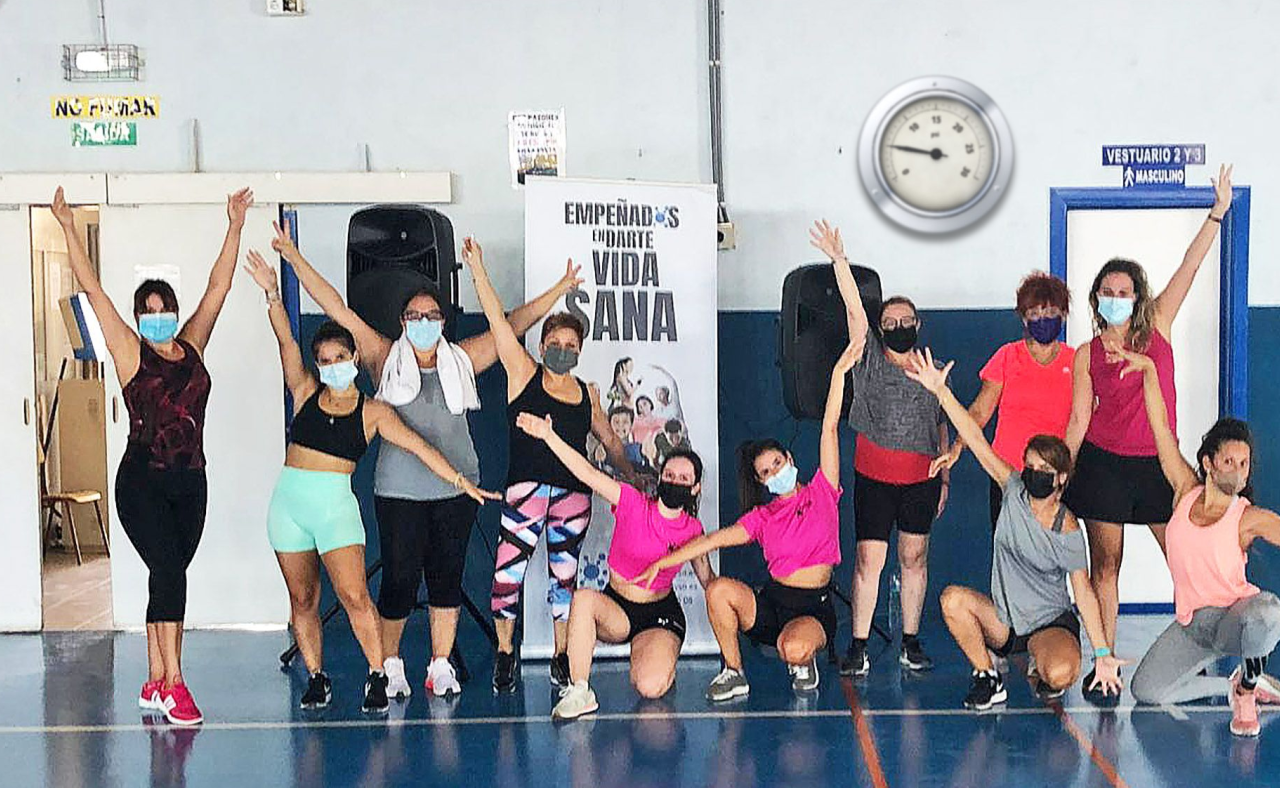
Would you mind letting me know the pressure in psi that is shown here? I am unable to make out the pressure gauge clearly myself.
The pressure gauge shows 5 psi
